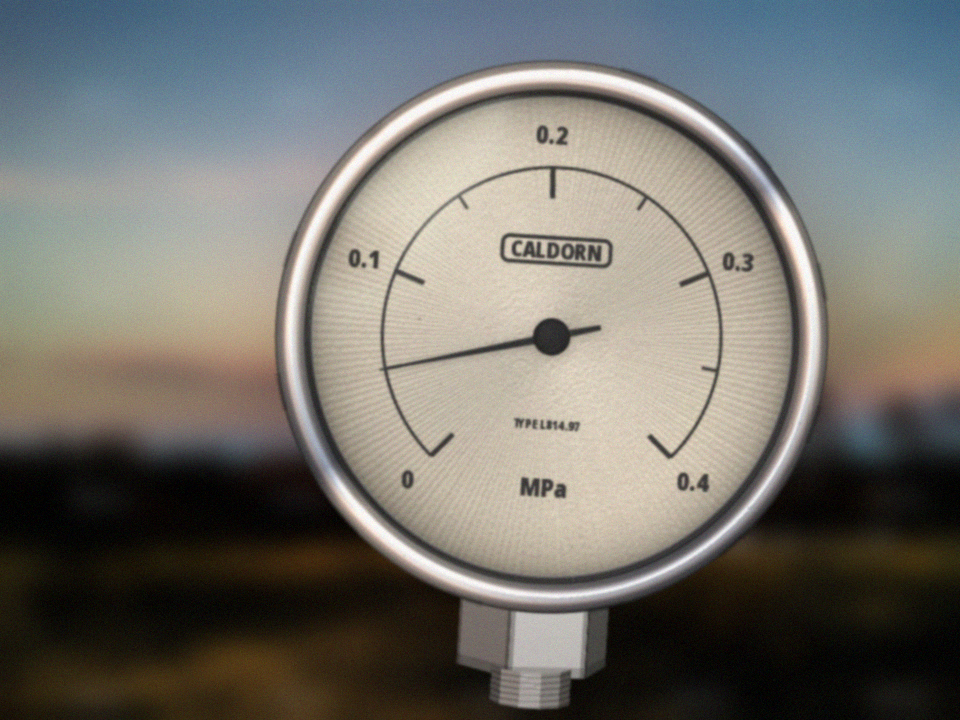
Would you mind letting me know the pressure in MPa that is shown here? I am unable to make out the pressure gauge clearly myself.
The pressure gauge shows 0.05 MPa
